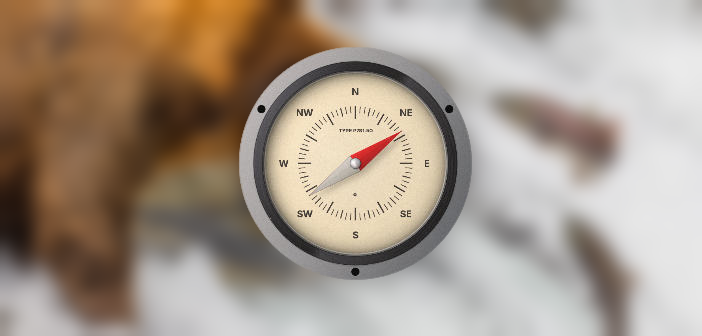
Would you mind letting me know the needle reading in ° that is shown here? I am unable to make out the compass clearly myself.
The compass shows 55 °
